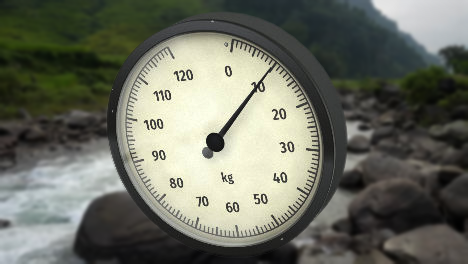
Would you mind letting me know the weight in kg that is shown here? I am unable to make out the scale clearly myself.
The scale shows 10 kg
